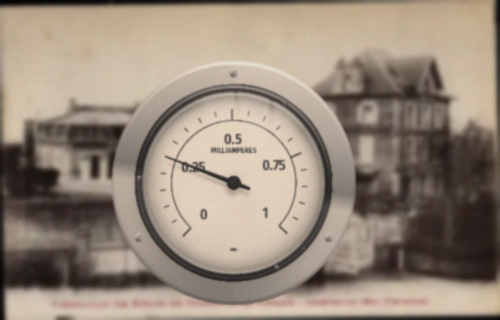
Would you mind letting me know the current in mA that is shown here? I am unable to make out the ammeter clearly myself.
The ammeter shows 0.25 mA
